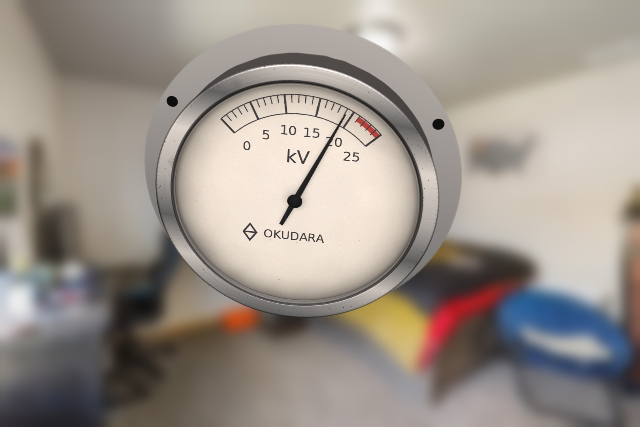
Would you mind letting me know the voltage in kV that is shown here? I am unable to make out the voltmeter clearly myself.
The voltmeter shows 19 kV
